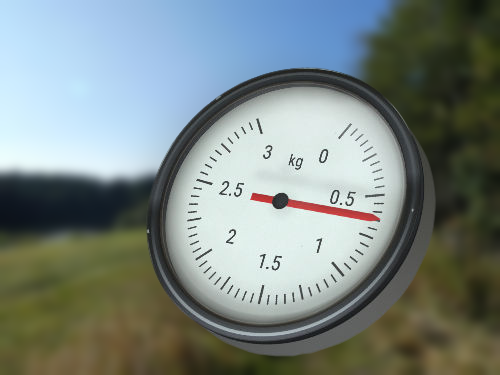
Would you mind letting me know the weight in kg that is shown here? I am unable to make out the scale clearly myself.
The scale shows 0.65 kg
